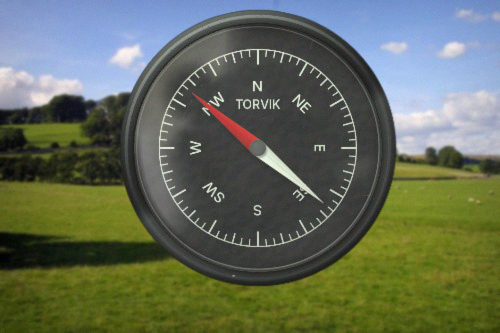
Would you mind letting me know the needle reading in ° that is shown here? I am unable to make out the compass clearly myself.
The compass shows 310 °
